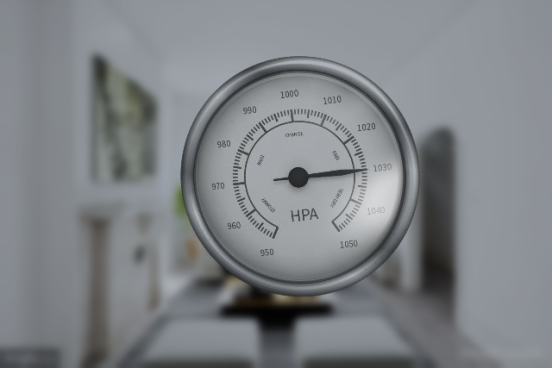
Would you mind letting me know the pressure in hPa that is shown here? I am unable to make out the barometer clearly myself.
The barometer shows 1030 hPa
